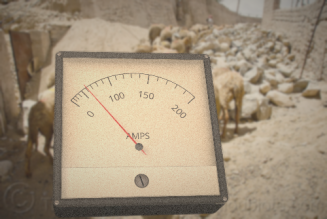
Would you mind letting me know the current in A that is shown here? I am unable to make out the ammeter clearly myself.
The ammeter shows 60 A
